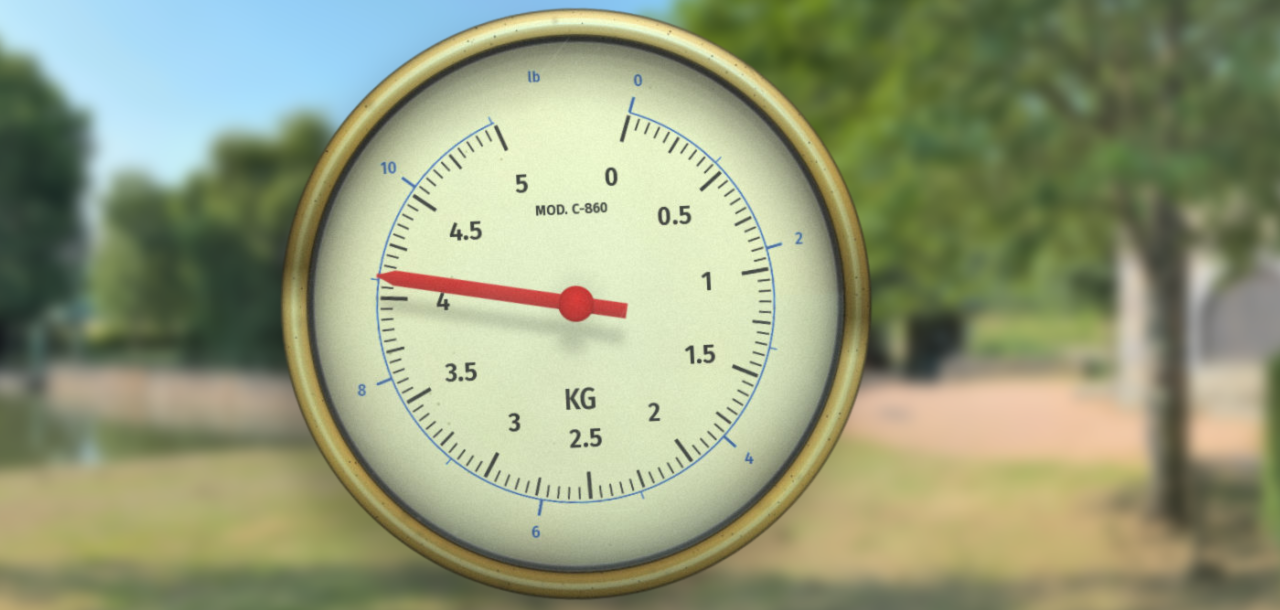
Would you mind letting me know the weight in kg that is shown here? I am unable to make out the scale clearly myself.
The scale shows 4.1 kg
